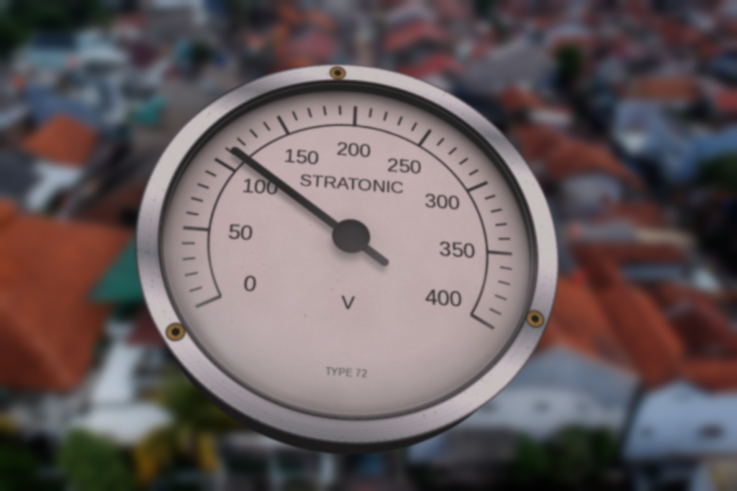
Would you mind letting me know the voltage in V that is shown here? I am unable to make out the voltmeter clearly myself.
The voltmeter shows 110 V
